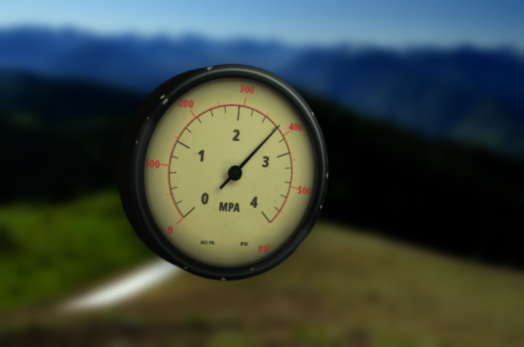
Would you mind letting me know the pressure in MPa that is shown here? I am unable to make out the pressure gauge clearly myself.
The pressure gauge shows 2.6 MPa
